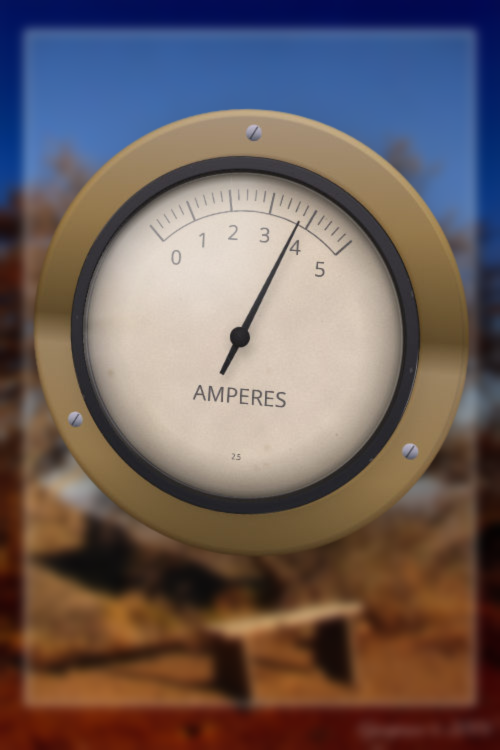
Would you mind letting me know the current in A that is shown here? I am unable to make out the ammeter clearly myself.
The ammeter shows 3.8 A
